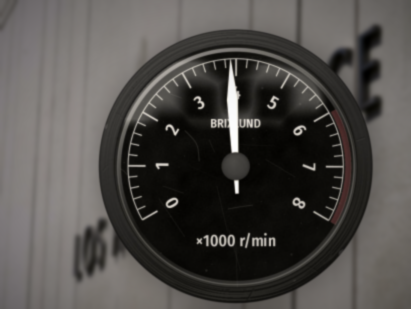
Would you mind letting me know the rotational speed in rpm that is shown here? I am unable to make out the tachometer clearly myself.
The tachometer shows 3900 rpm
